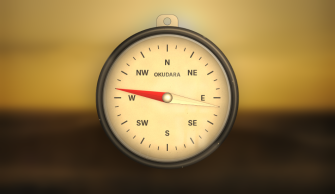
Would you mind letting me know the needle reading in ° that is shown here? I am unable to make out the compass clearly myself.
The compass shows 280 °
